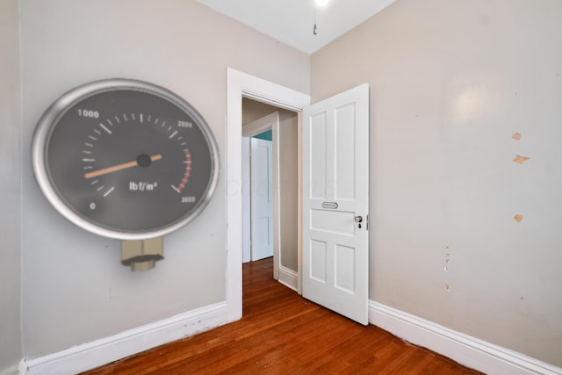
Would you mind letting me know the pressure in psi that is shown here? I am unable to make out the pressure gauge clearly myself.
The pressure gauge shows 300 psi
